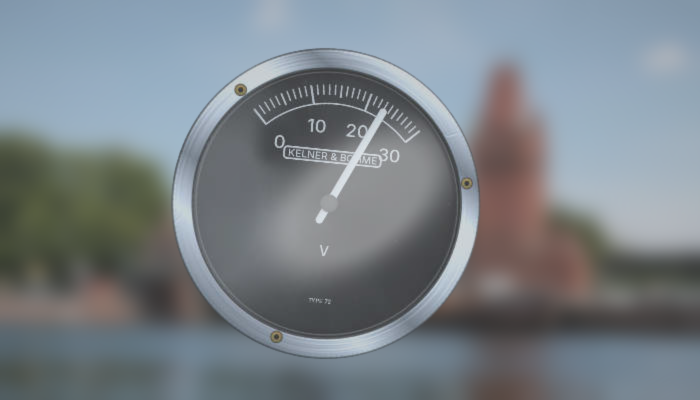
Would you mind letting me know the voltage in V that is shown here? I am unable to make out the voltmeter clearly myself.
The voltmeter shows 23 V
